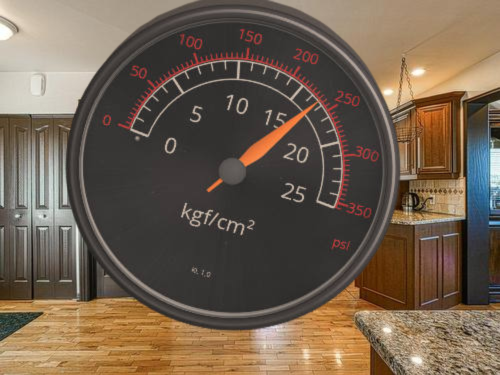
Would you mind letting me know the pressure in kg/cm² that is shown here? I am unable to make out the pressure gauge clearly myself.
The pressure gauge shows 16.5 kg/cm²
